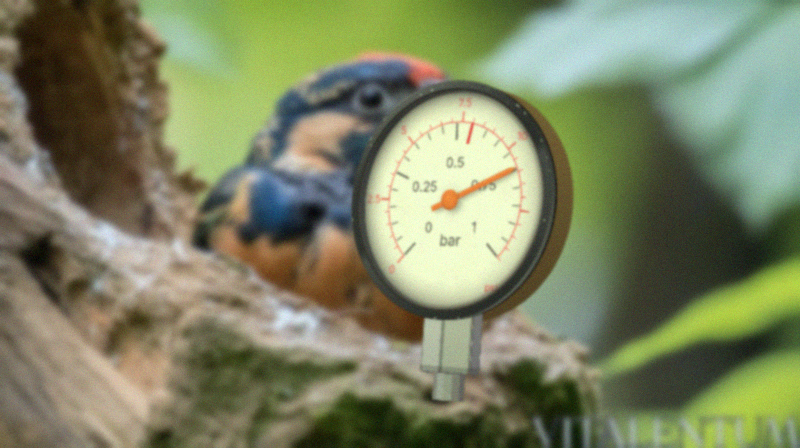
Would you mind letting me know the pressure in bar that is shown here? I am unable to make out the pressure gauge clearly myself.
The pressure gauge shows 0.75 bar
